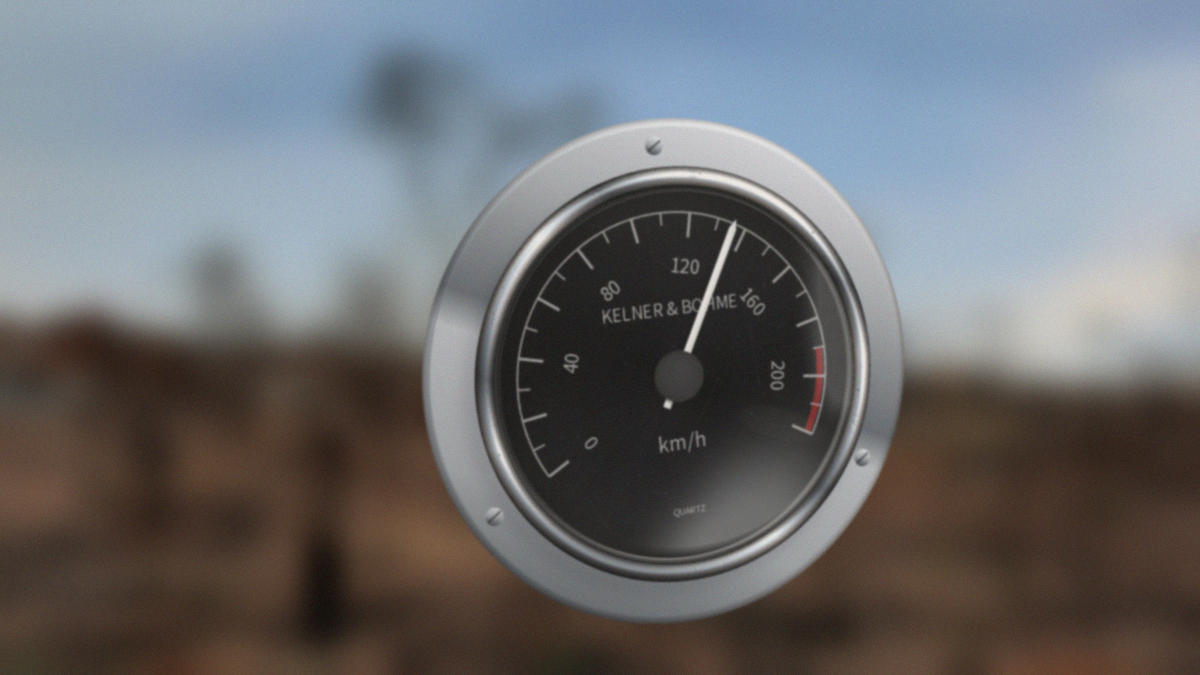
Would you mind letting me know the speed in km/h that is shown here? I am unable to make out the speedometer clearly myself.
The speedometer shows 135 km/h
